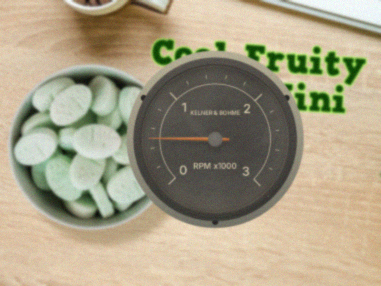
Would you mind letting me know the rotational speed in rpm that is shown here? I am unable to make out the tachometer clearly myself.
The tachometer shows 500 rpm
